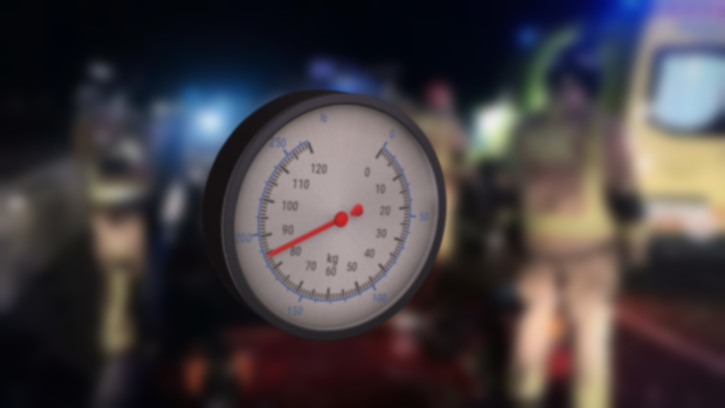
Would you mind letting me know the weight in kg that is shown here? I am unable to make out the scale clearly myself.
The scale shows 85 kg
